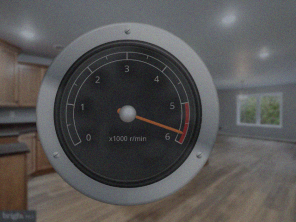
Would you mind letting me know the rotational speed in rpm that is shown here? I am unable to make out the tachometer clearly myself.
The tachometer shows 5750 rpm
